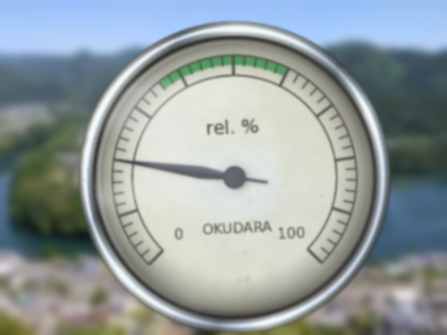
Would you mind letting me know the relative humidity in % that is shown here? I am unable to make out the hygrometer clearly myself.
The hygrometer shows 20 %
